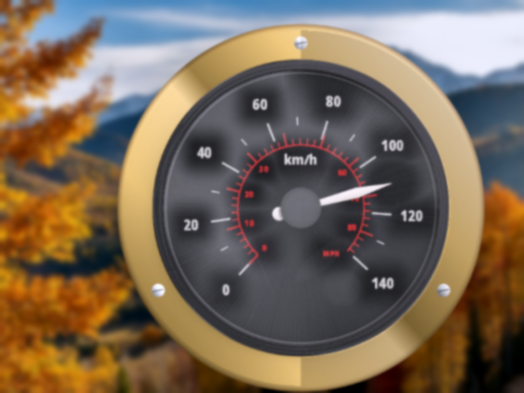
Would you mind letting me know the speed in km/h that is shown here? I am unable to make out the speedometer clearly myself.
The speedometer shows 110 km/h
